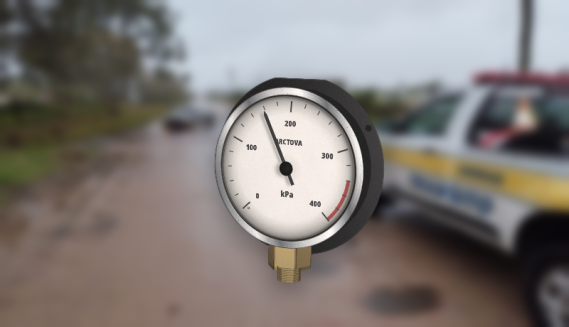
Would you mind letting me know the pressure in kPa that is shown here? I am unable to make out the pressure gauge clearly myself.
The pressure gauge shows 160 kPa
